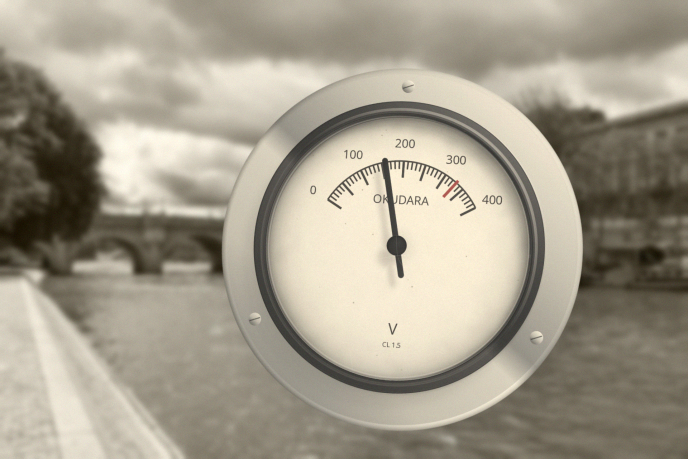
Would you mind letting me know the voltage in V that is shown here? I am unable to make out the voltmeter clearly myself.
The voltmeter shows 160 V
